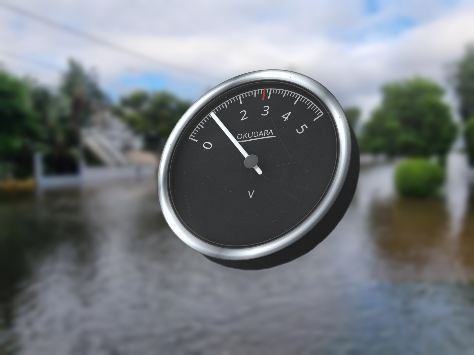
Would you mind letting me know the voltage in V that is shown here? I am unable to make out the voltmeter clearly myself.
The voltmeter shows 1 V
